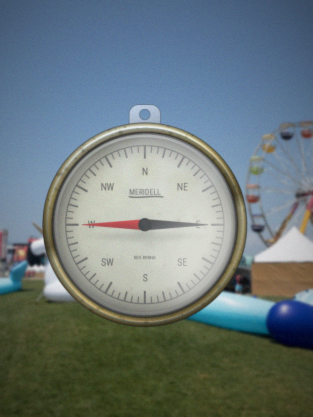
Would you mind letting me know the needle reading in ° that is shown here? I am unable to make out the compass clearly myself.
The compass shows 270 °
